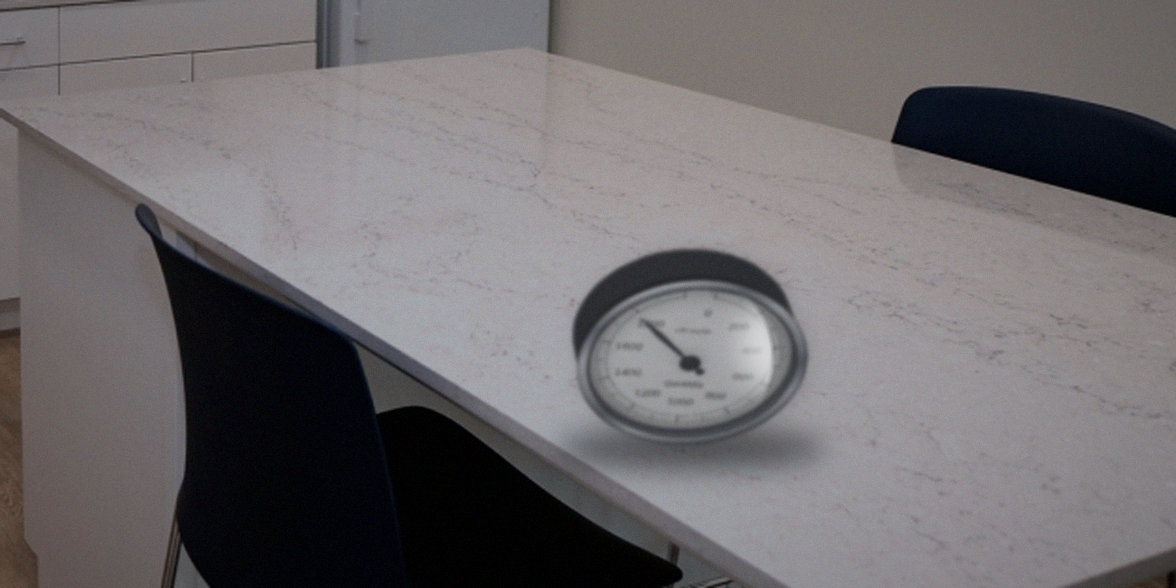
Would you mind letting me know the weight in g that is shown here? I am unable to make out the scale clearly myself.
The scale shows 1800 g
